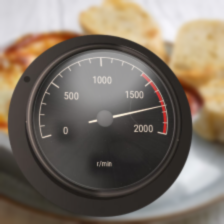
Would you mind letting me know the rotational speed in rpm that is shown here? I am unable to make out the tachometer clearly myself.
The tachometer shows 1750 rpm
